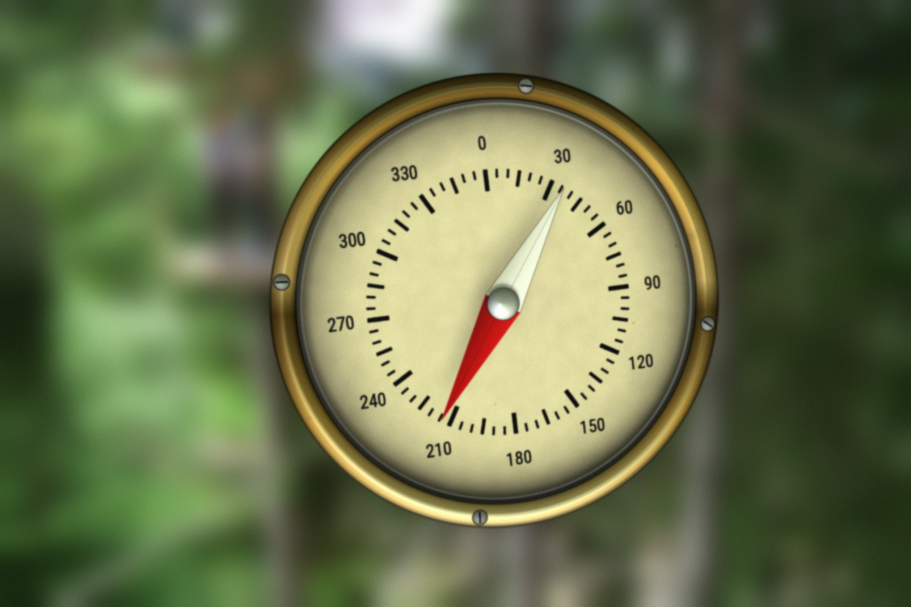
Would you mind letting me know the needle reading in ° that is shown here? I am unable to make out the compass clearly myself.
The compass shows 215 °
